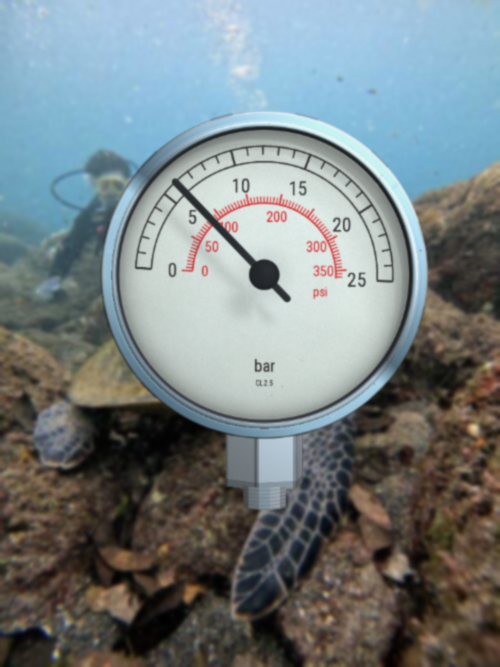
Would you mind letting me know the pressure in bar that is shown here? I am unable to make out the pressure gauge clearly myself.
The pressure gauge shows 6 bar
